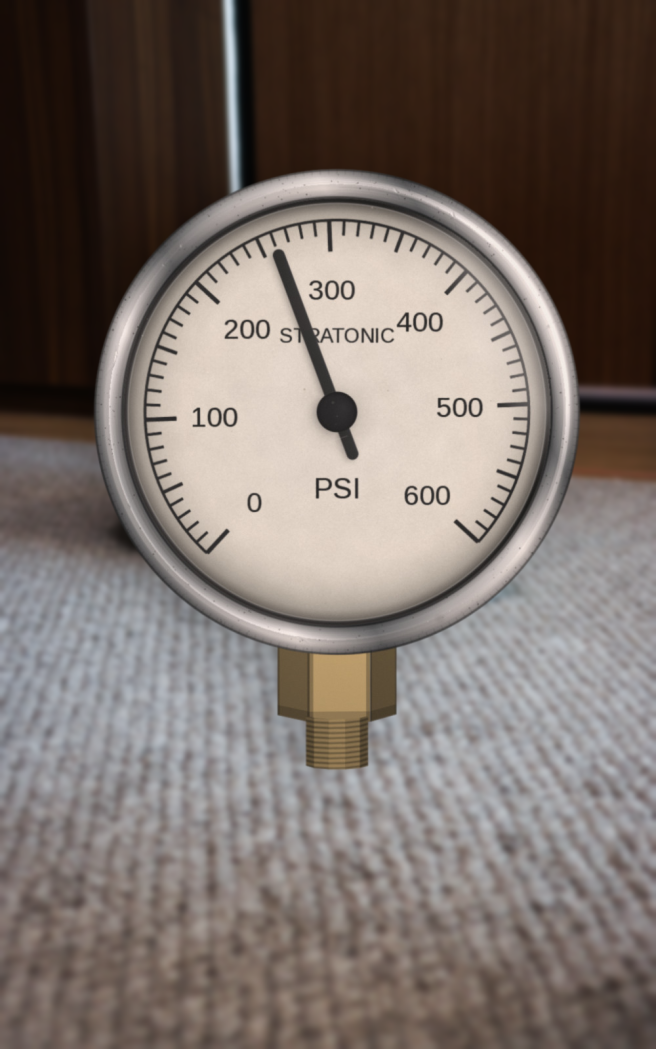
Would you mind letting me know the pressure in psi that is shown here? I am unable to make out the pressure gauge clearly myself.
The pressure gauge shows 260 psi
